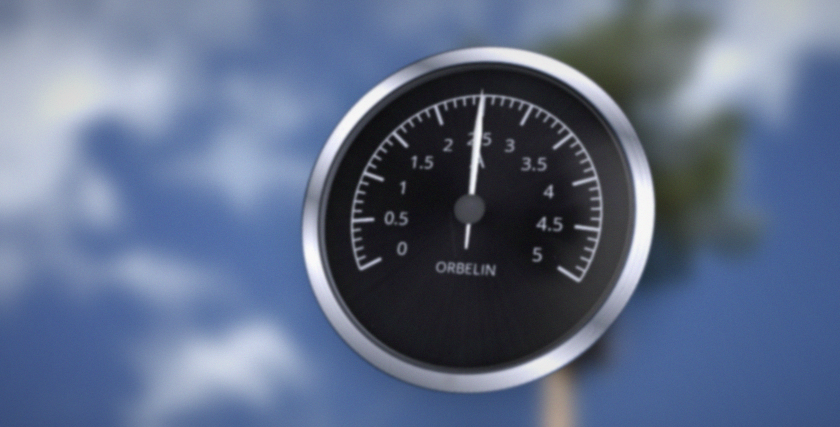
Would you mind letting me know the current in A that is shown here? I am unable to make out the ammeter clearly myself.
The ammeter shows 2.5 A
